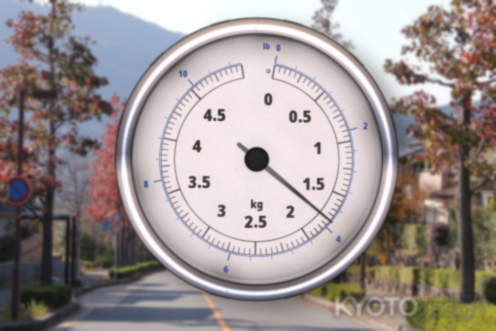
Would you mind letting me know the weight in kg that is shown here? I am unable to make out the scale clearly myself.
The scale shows 1.75 kg
